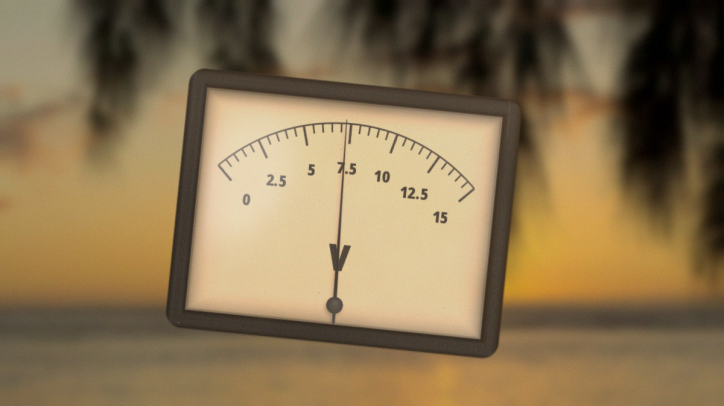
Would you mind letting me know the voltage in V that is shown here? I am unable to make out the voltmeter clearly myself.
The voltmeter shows 7.25 V
